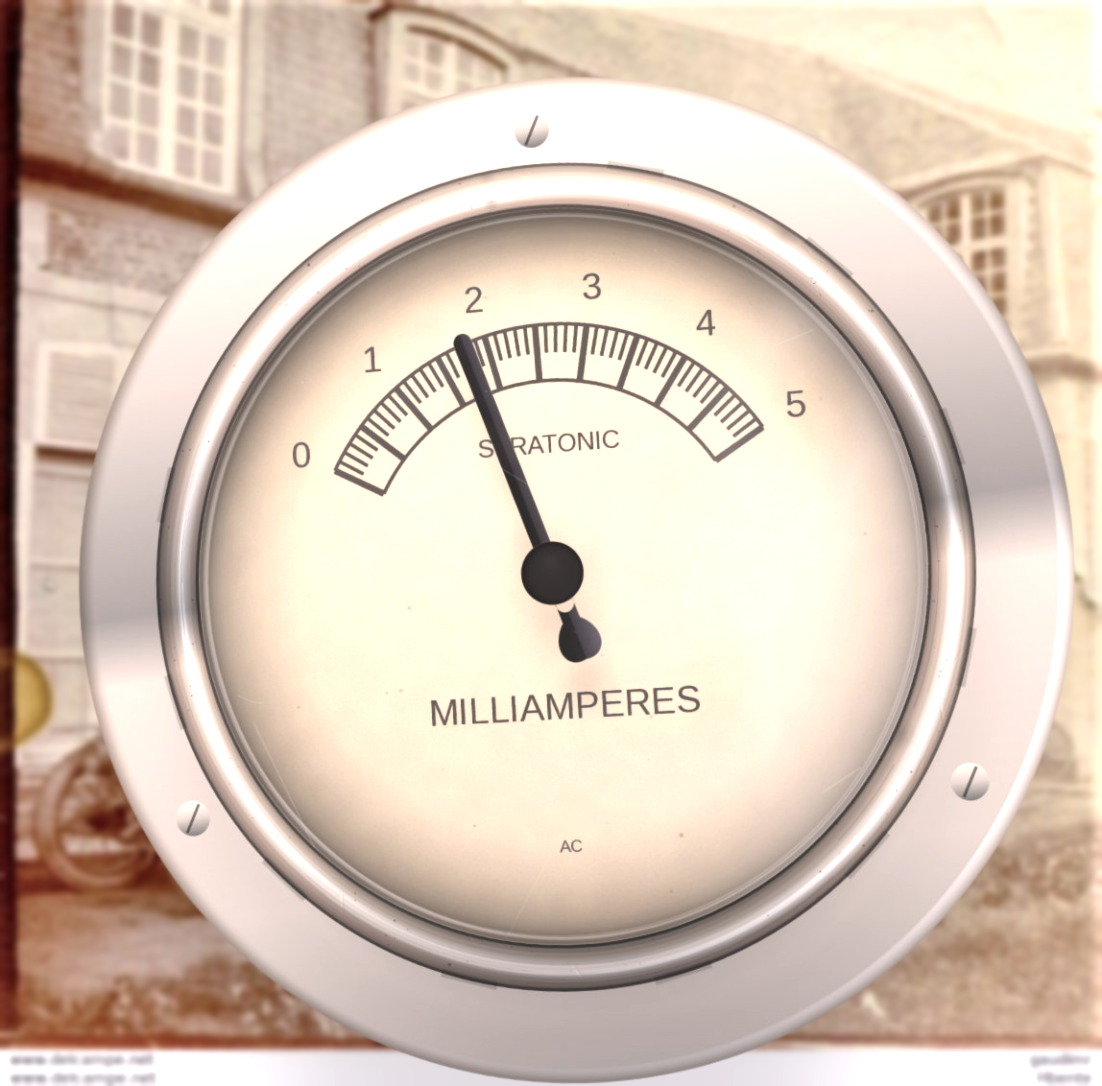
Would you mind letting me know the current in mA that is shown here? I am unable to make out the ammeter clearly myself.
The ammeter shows 1.8 mA
